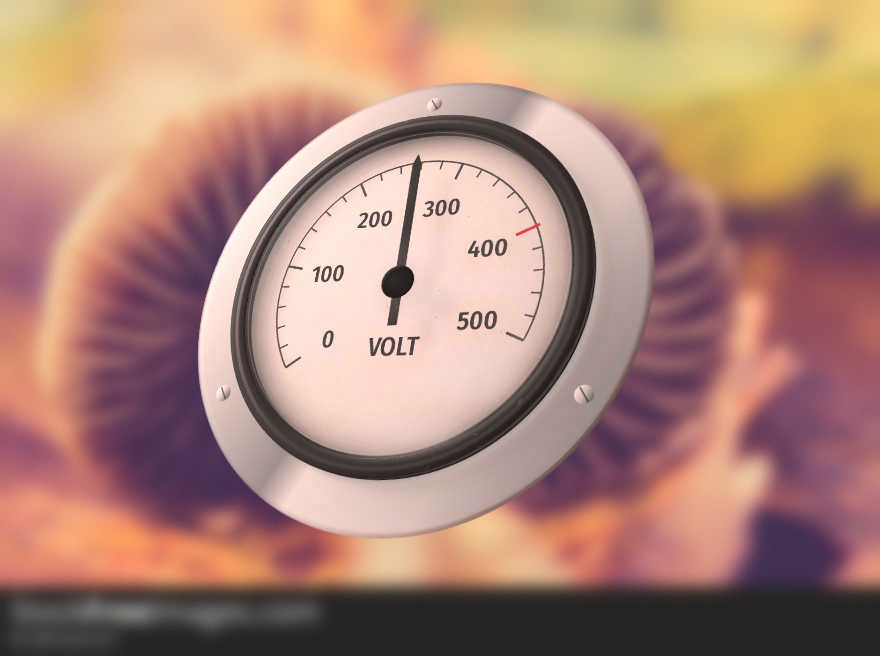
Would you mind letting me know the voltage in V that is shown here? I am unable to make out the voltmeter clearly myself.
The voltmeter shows 260 V
